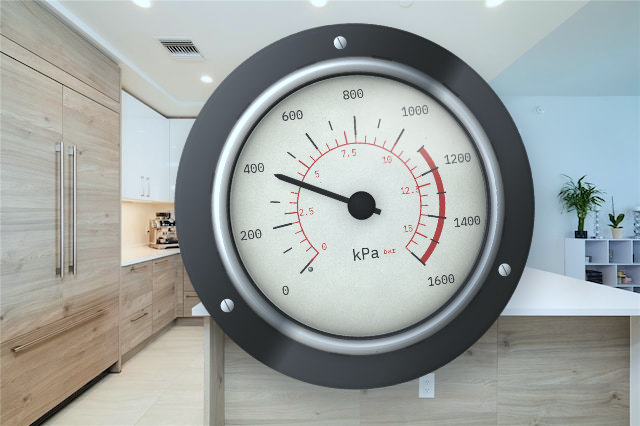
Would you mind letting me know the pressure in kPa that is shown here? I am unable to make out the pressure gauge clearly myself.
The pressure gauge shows 400 kPa
